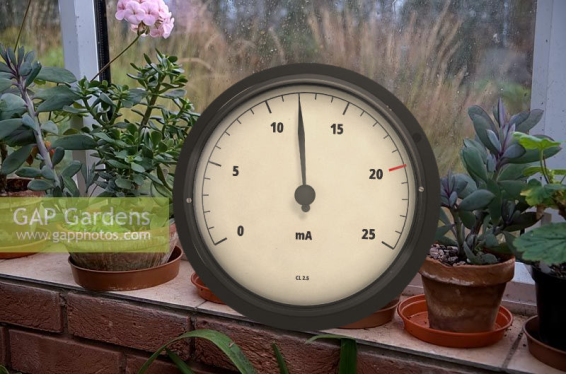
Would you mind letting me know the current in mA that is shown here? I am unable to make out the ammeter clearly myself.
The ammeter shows 12 mA
